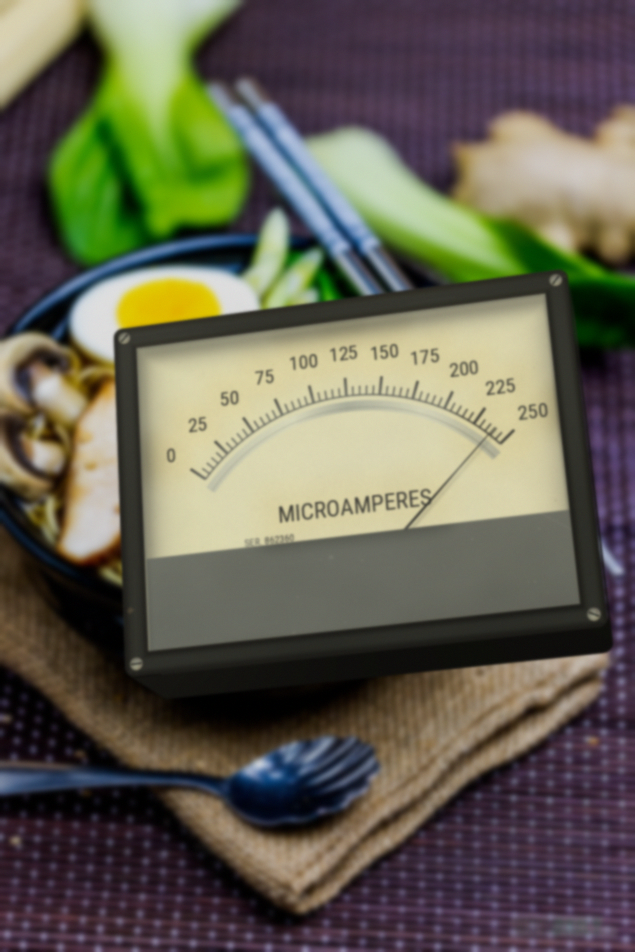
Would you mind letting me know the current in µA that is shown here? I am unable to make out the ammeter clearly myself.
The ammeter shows 240 µA
